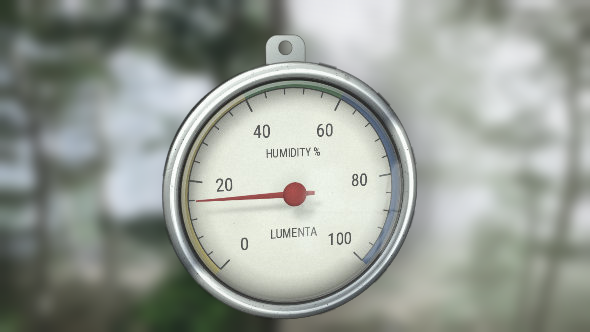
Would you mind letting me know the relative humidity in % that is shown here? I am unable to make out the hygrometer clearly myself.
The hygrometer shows 16 %
